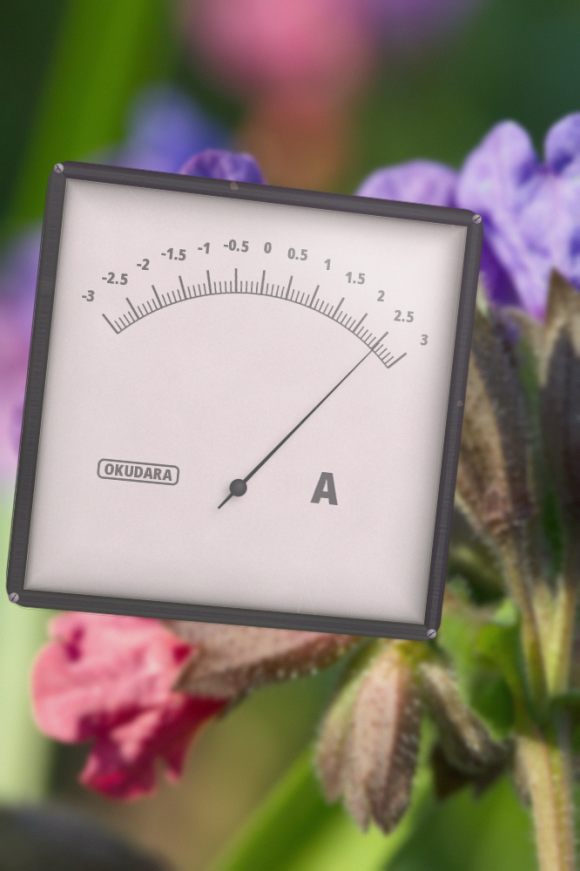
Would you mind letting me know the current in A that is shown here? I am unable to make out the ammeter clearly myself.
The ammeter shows 2.5 A
